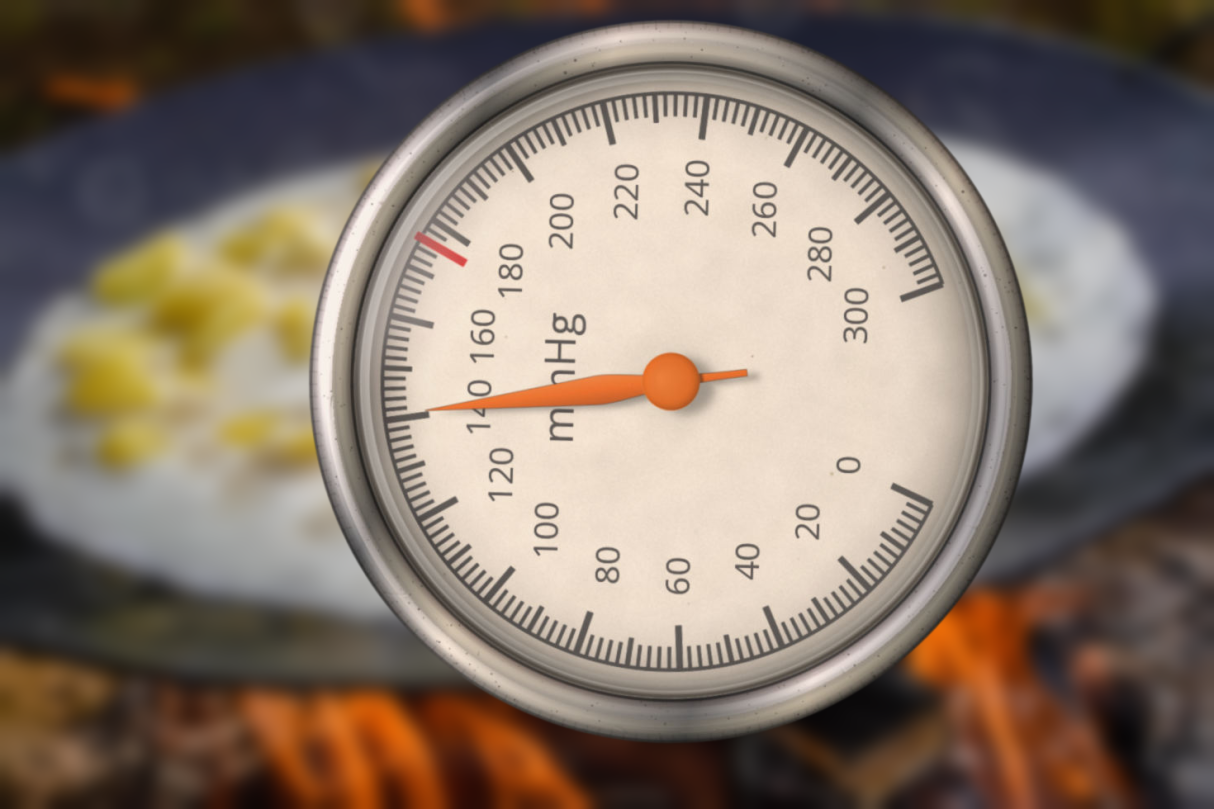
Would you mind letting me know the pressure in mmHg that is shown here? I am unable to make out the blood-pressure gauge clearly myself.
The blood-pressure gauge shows 141 mmHg
